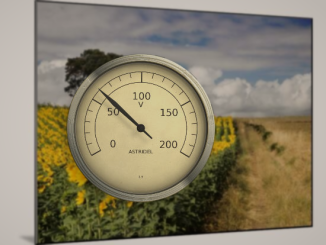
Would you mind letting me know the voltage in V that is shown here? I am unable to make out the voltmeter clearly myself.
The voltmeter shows 60 V
